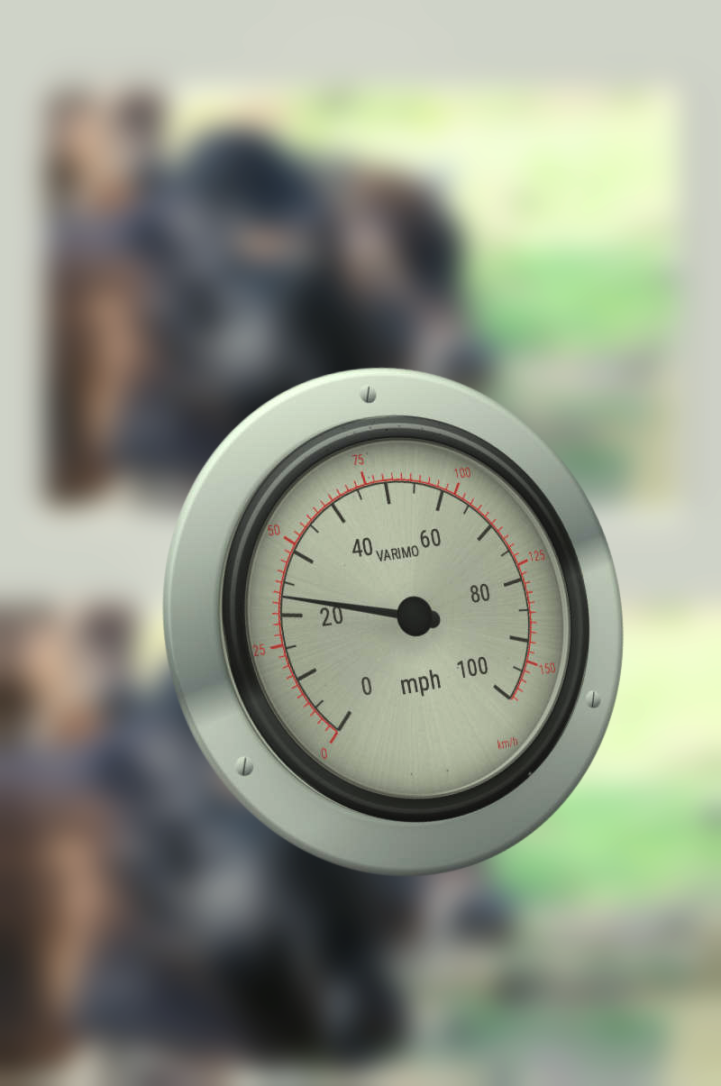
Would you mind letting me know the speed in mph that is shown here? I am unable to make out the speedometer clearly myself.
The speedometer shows 22.5 mph
